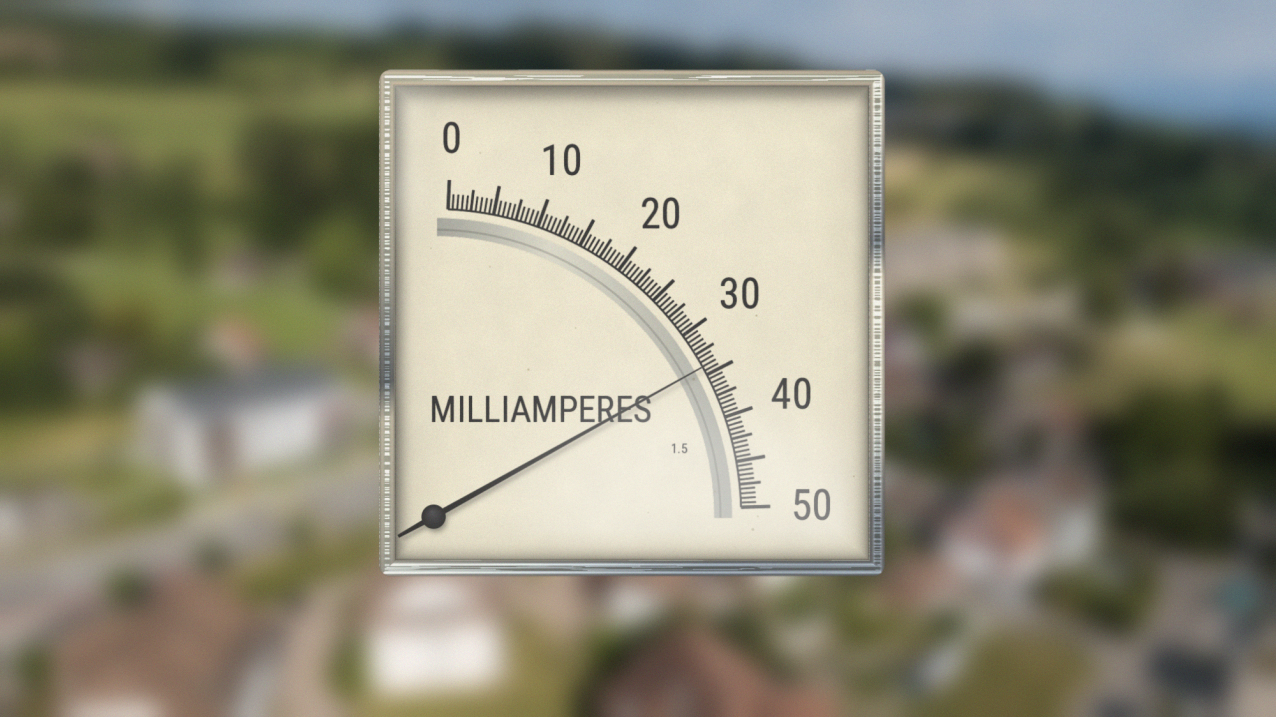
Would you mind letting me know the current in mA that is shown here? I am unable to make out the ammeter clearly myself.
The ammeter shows 34 mA
